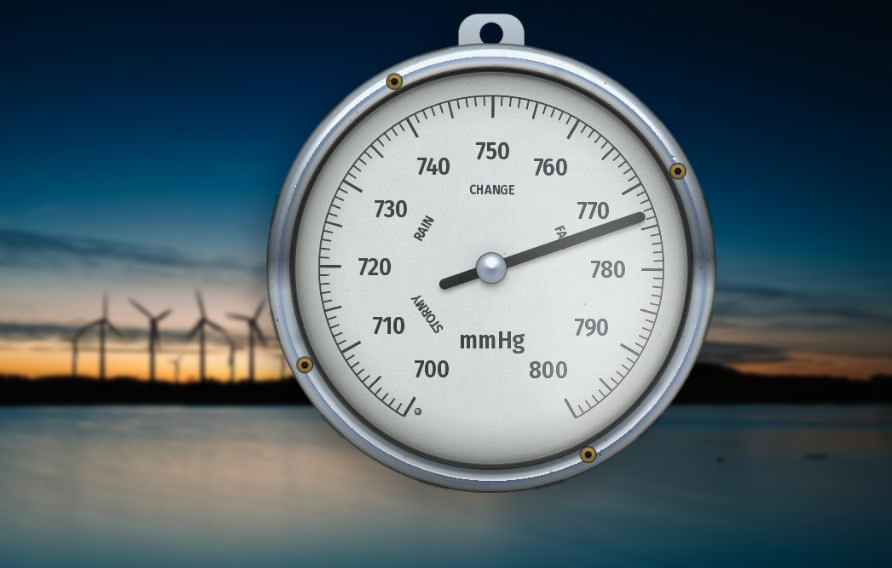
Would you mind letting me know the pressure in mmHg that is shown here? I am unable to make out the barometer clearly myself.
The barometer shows 773.5 mmHg
